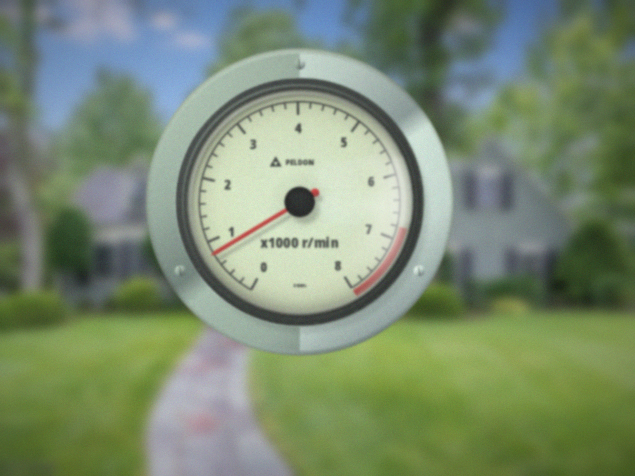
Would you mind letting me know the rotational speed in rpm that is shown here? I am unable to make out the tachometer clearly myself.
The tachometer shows 800 rpm
